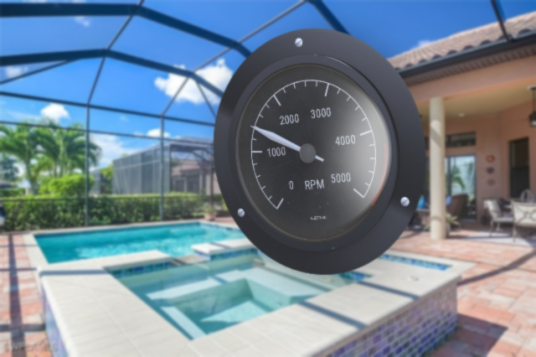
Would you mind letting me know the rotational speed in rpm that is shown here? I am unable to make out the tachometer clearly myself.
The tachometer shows 1400 rpm
